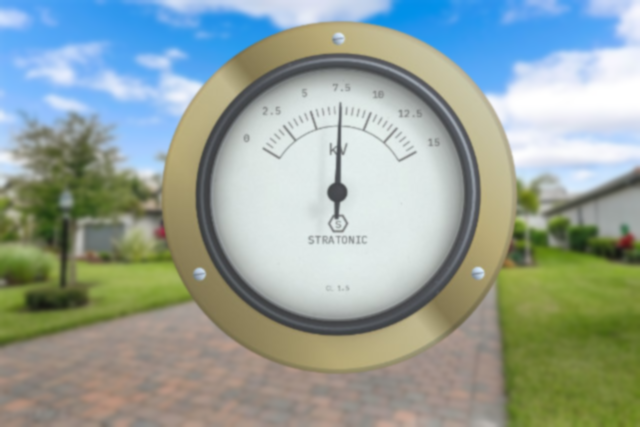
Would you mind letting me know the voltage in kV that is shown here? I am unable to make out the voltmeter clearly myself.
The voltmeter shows 7.5 kV
